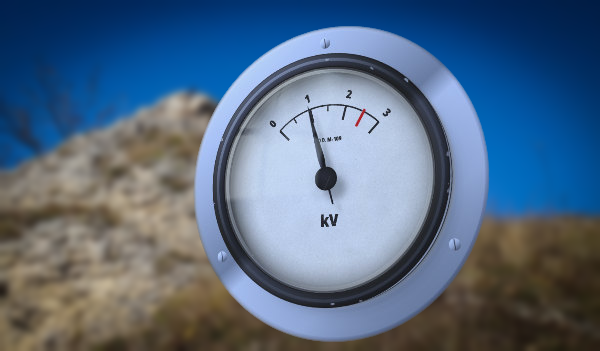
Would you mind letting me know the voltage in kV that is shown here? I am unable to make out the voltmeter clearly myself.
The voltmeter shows 1 kV
